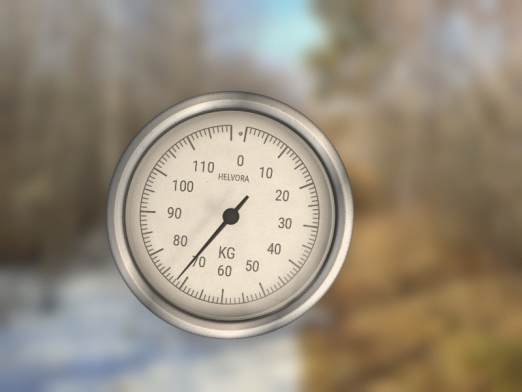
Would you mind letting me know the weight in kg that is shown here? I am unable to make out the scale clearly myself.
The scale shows 72 kg
